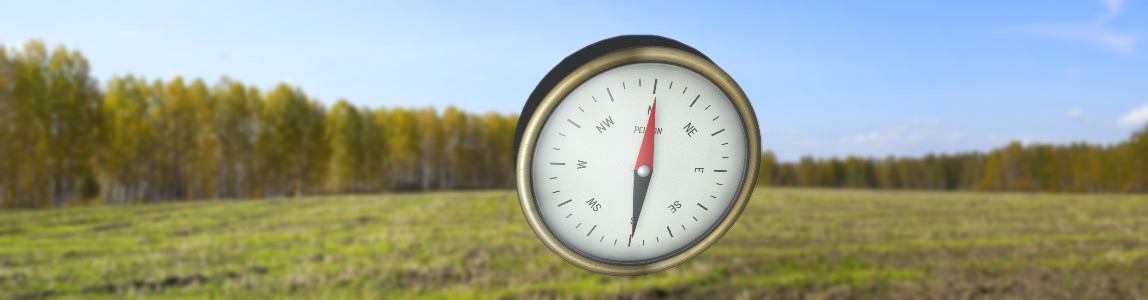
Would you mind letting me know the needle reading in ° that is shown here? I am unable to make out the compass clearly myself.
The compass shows 0 °
